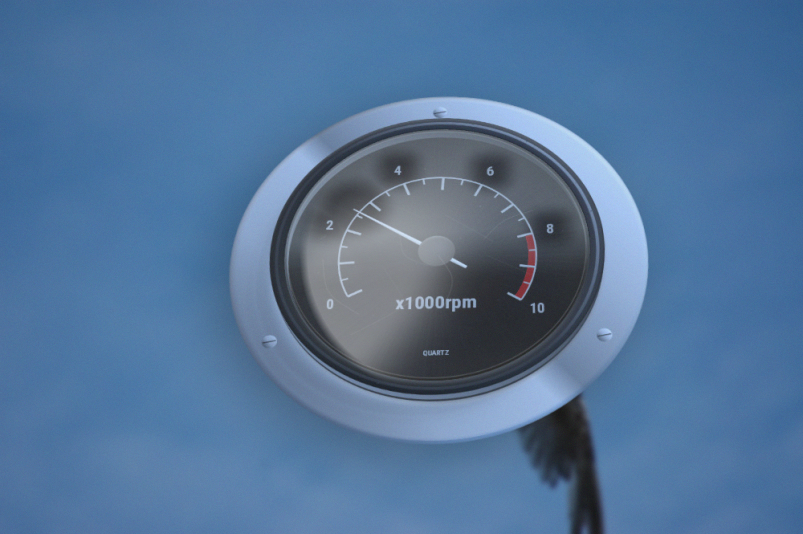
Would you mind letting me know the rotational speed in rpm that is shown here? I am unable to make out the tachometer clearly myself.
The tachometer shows 2500 rpm
